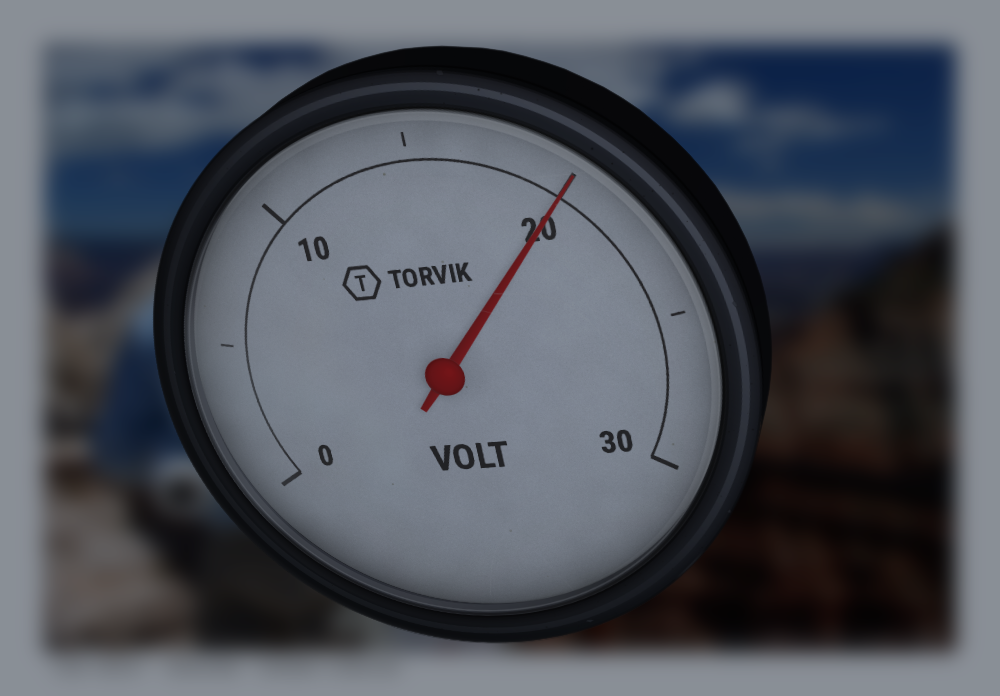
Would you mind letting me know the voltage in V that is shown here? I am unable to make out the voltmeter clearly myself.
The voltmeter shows 20 V
